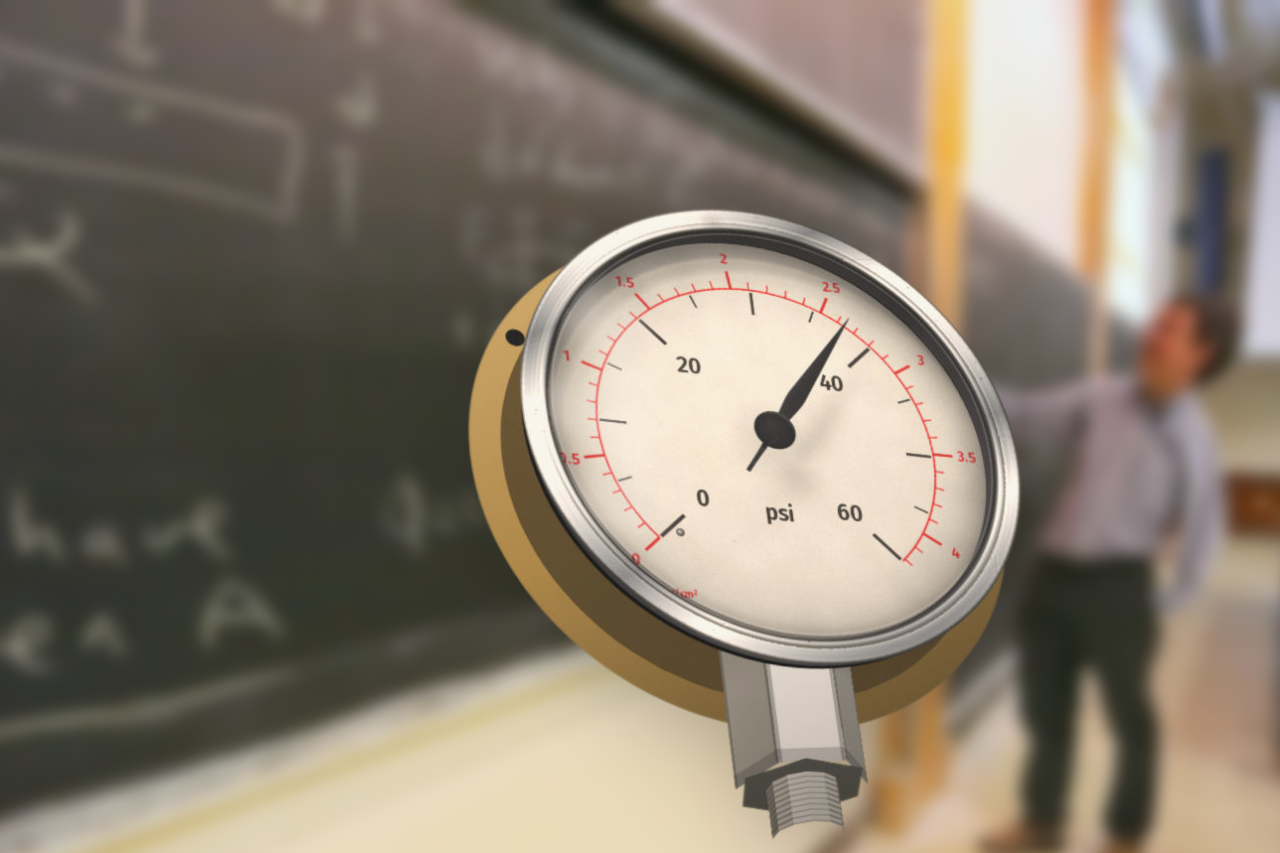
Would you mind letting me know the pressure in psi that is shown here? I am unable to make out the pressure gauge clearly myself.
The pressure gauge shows 37.5 psi
